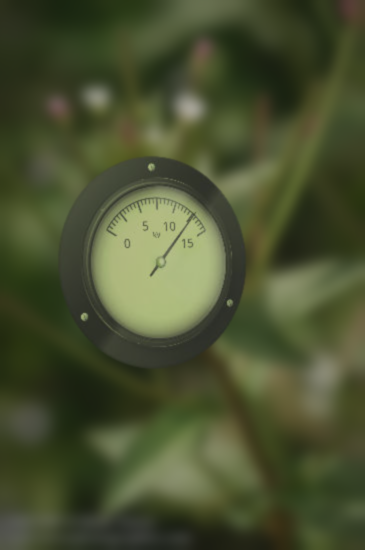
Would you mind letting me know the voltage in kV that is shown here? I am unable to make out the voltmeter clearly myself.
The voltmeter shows 12.5 kV
